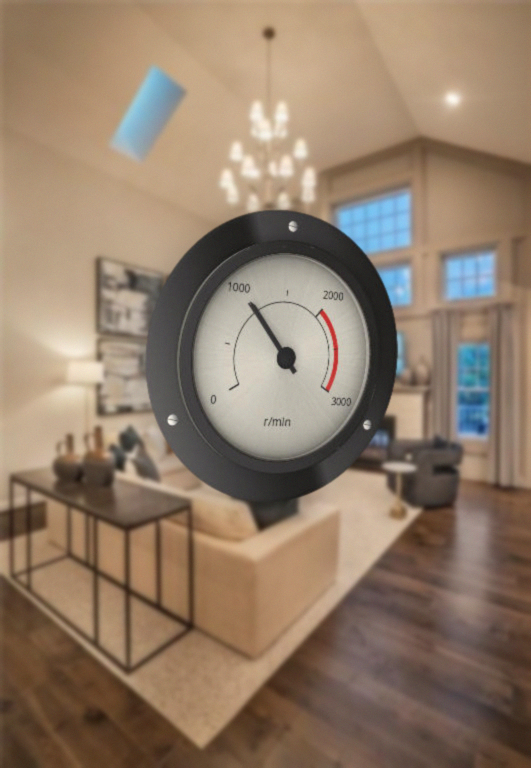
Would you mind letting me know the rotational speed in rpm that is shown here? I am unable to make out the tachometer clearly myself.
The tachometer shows 1000 rpm
